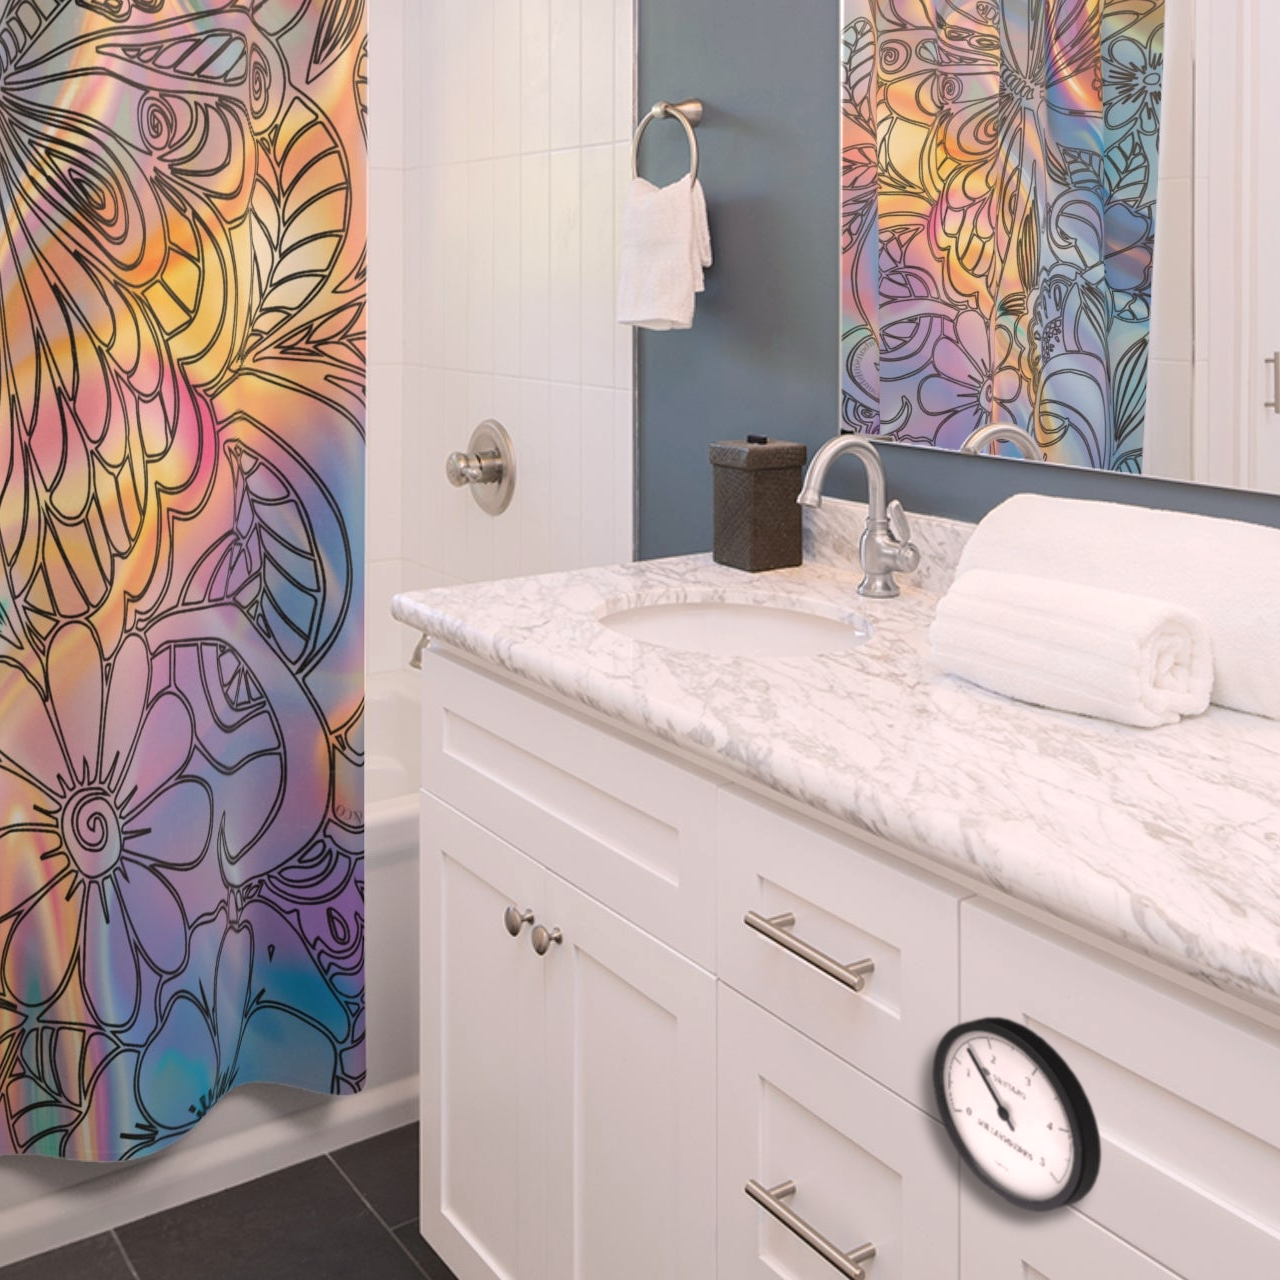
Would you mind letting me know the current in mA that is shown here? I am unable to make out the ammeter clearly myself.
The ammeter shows 1.5 mA
